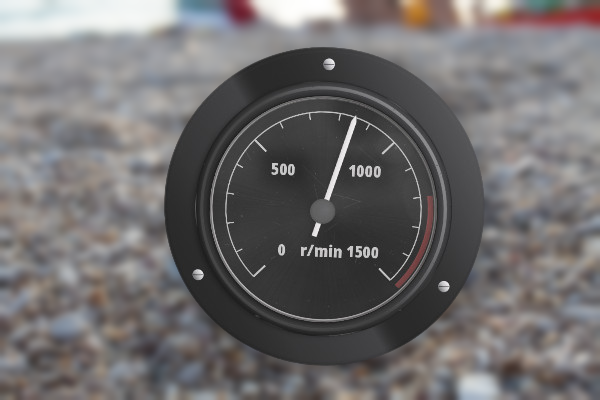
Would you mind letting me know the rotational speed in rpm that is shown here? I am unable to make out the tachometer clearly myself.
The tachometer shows 850 rpm
